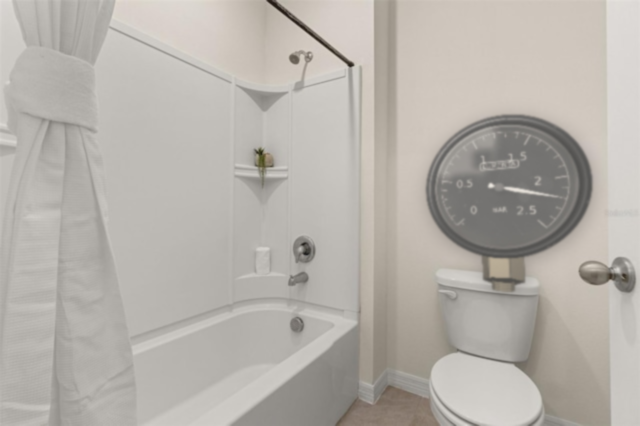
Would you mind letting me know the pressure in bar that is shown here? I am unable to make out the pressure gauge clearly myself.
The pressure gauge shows 2.2 bar
